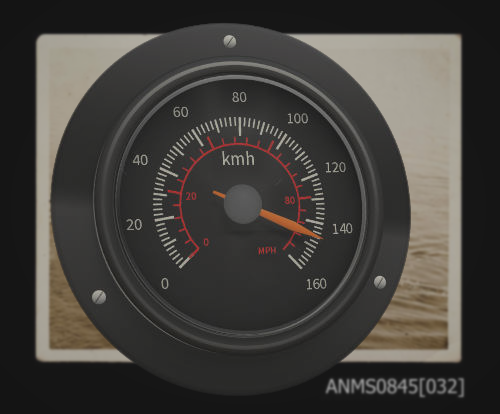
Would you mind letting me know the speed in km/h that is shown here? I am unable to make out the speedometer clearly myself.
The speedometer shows 146 km/h
